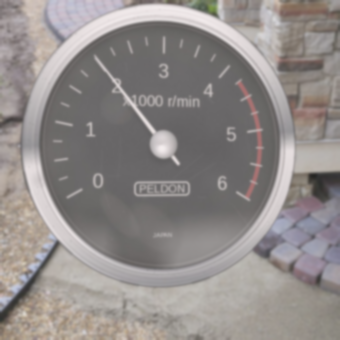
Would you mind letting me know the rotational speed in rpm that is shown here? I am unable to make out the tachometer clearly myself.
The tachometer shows 2000 rpm
